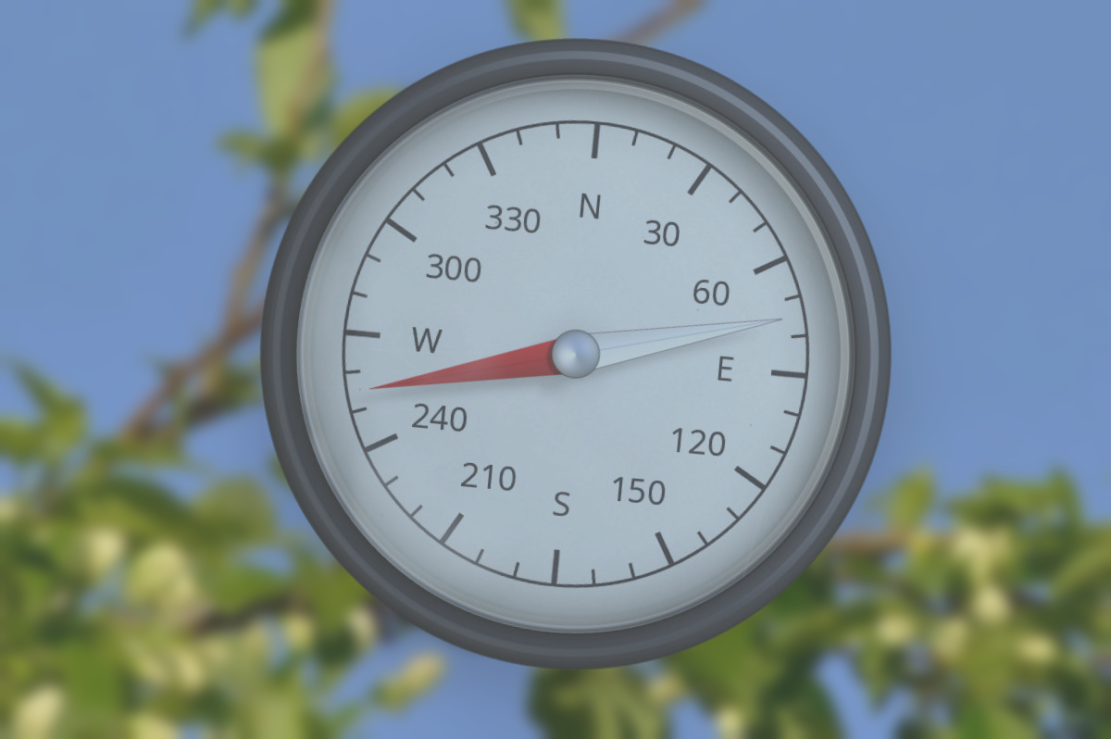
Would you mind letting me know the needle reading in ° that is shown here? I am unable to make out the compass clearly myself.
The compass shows 255 °
